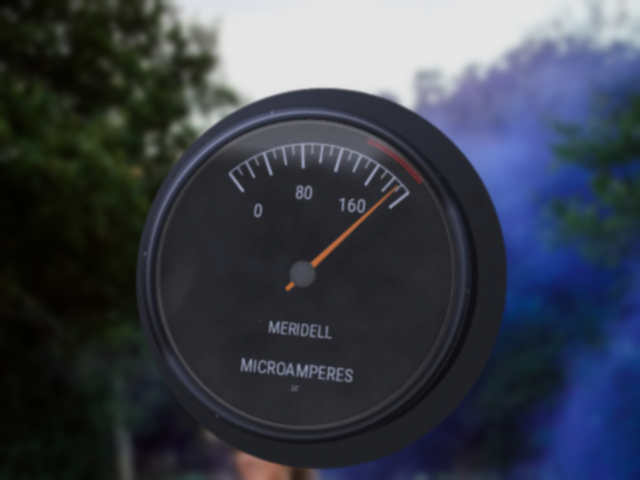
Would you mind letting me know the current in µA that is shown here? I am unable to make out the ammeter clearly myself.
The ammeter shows 190 µA
